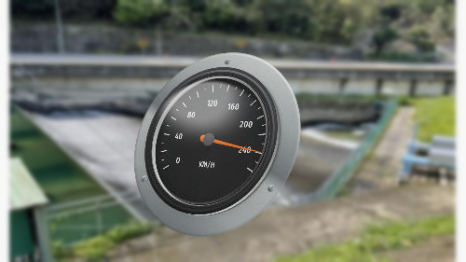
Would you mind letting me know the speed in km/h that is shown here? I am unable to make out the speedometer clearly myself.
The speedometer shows 240 km/h
